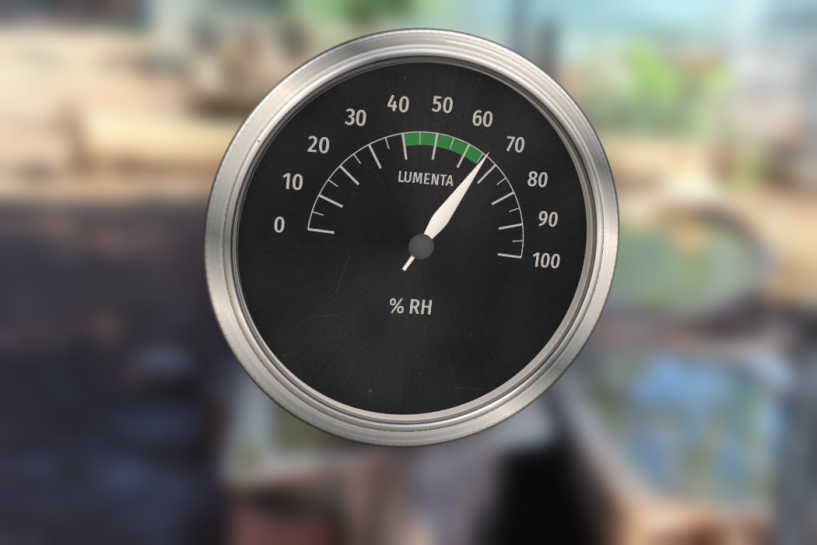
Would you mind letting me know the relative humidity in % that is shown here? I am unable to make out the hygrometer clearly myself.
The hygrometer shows 65 %
